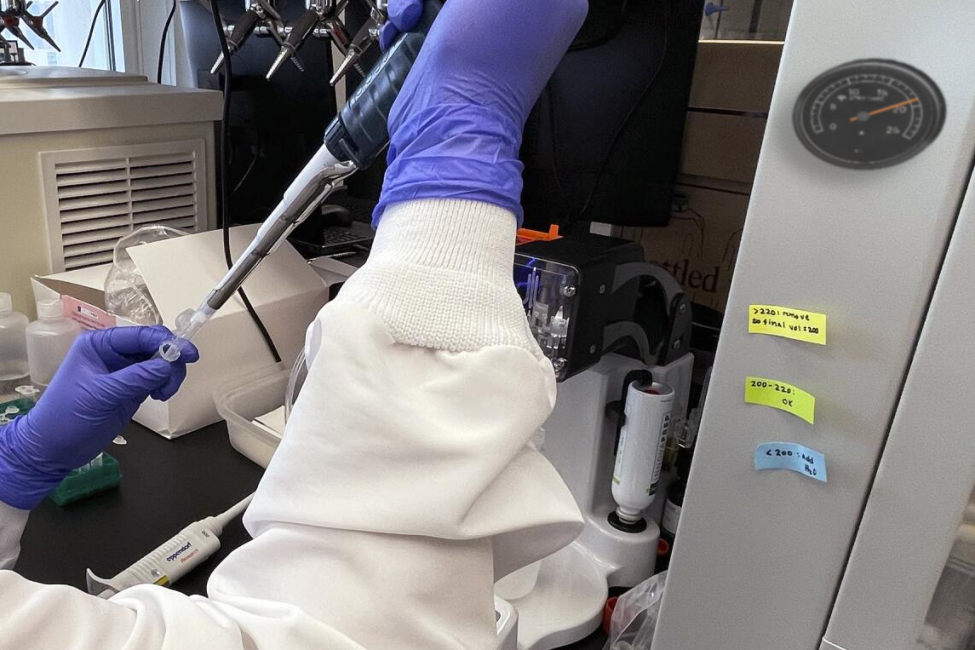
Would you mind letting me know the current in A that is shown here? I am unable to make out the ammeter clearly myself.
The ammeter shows 19 A
